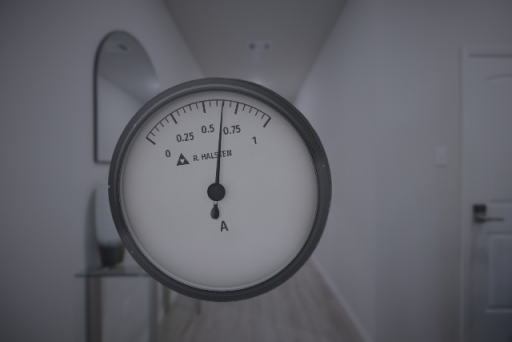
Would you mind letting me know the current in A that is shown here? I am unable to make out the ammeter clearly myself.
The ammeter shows 0.65 A
